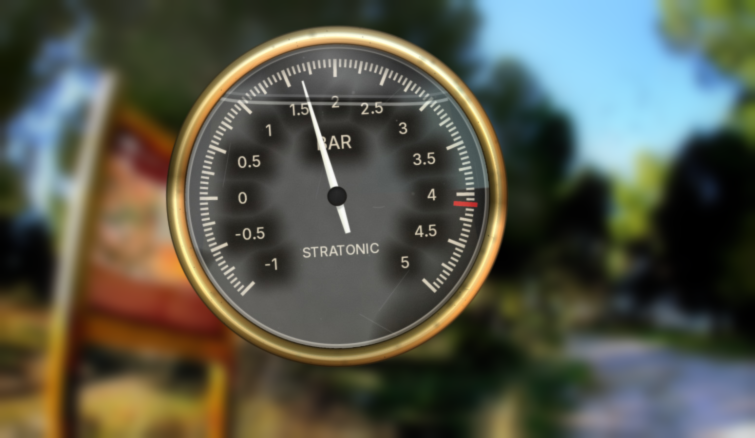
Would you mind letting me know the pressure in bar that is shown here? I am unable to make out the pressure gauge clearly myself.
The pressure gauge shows 1.65 bar
